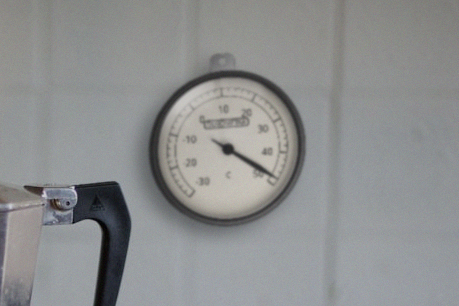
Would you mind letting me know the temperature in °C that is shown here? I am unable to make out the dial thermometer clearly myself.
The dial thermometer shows 48 °C
